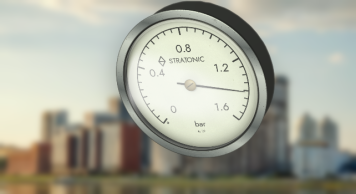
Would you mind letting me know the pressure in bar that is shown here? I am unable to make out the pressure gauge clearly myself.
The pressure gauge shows 1.4 bar
